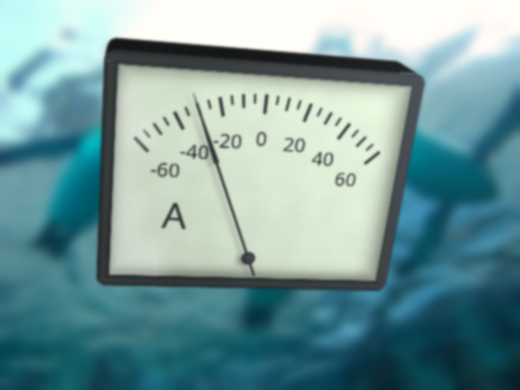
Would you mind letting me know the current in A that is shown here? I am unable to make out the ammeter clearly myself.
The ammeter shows -30 A
